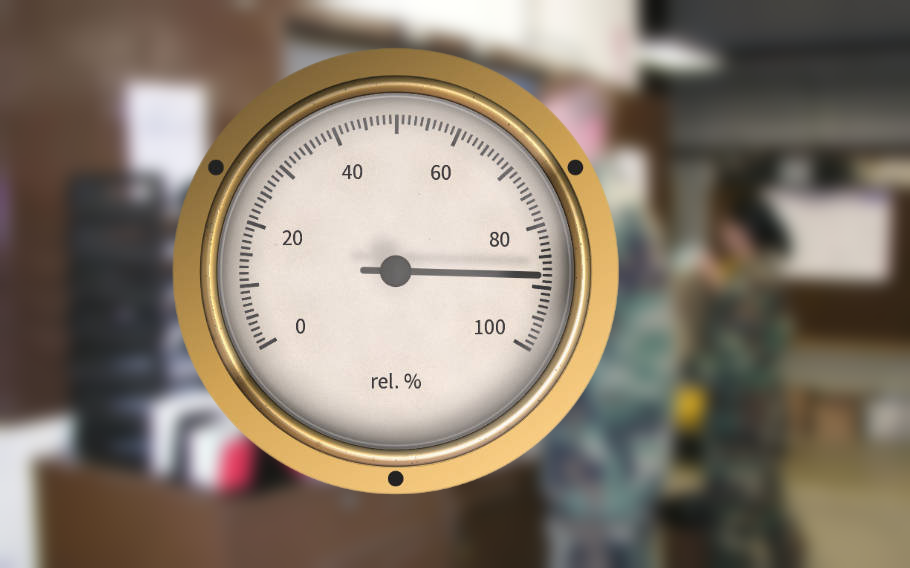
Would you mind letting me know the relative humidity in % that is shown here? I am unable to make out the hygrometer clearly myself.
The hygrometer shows 88 %
